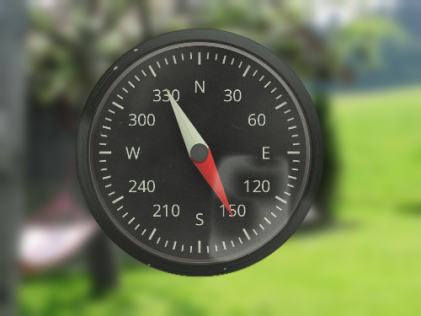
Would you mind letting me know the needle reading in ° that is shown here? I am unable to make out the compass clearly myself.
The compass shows 152.5 °
